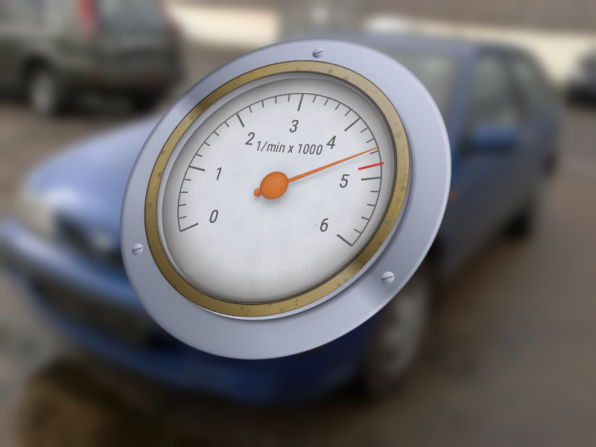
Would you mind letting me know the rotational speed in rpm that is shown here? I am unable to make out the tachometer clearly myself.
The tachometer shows 4600 rpm
